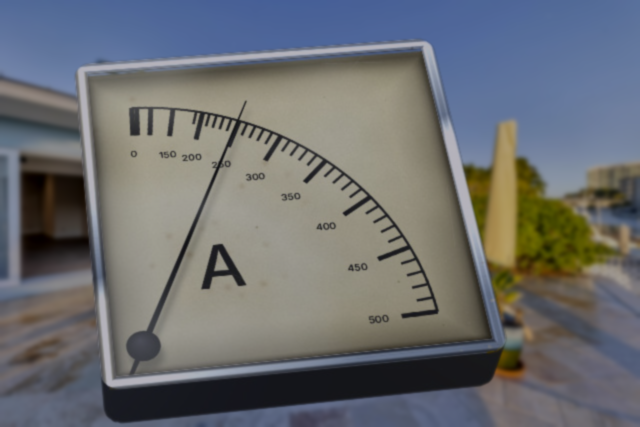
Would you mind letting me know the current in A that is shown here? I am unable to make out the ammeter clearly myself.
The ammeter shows 250 A
